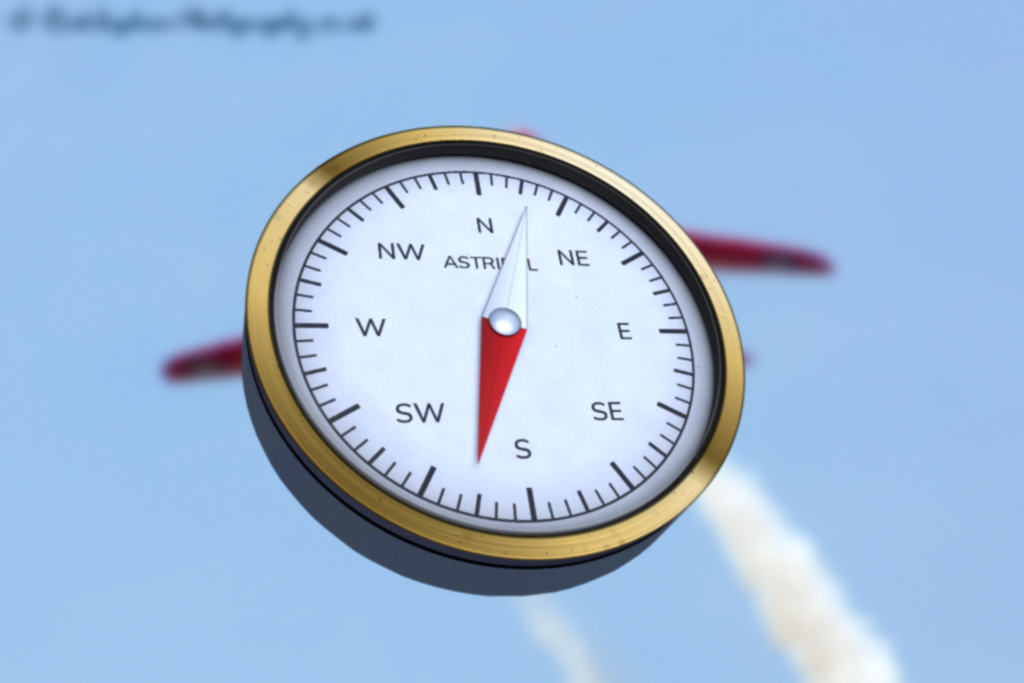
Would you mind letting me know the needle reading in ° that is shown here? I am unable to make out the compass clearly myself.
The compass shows 197.5 °
